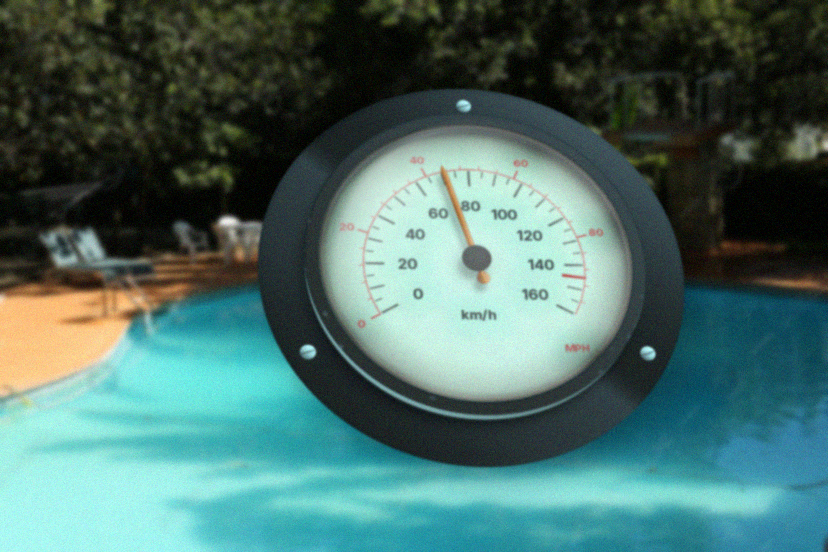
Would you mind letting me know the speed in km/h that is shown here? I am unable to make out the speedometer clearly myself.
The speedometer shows 70 km/h
